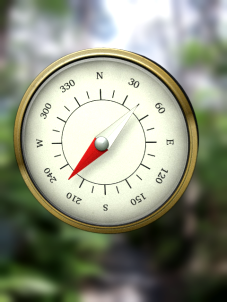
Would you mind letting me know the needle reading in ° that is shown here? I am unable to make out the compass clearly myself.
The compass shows 225 °
